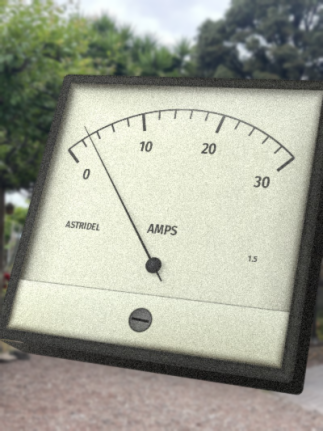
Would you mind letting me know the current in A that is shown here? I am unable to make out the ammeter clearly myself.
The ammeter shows 3 A
